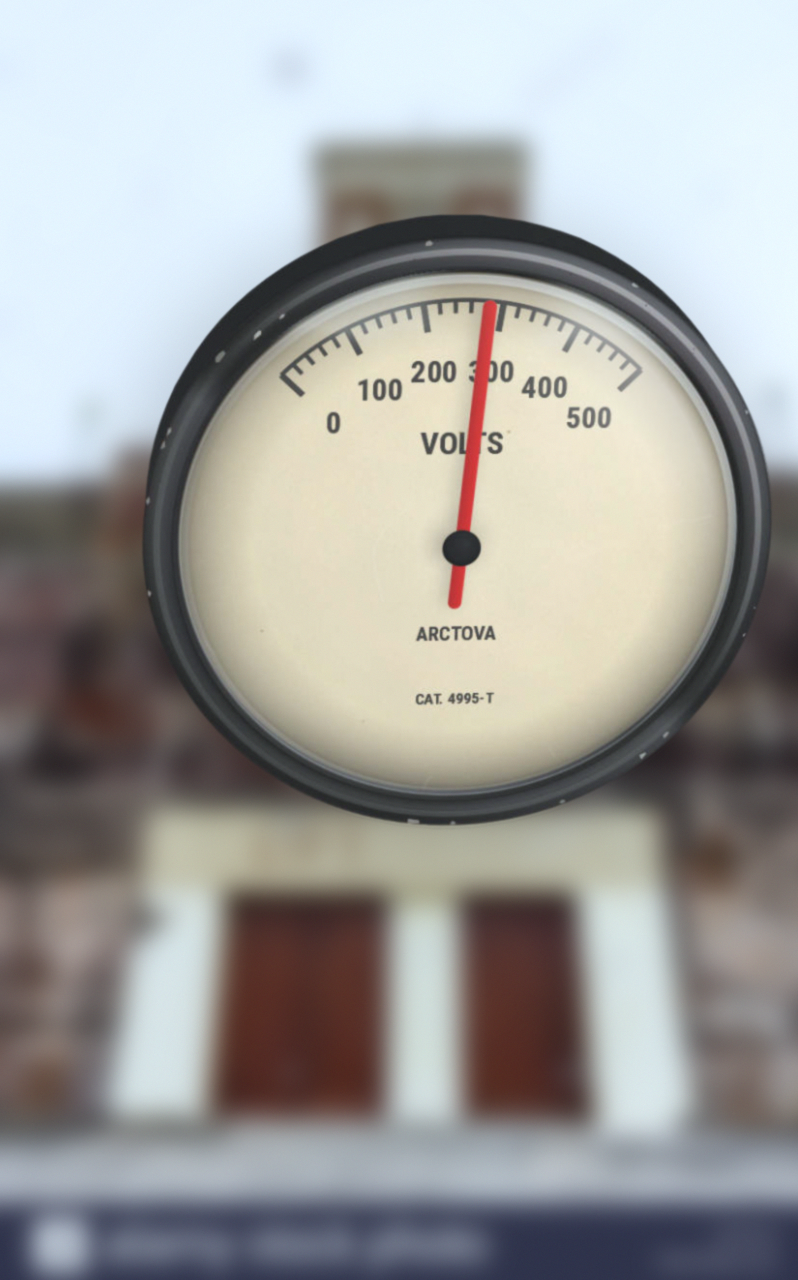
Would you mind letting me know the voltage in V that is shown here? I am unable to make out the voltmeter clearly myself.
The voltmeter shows 280 V
